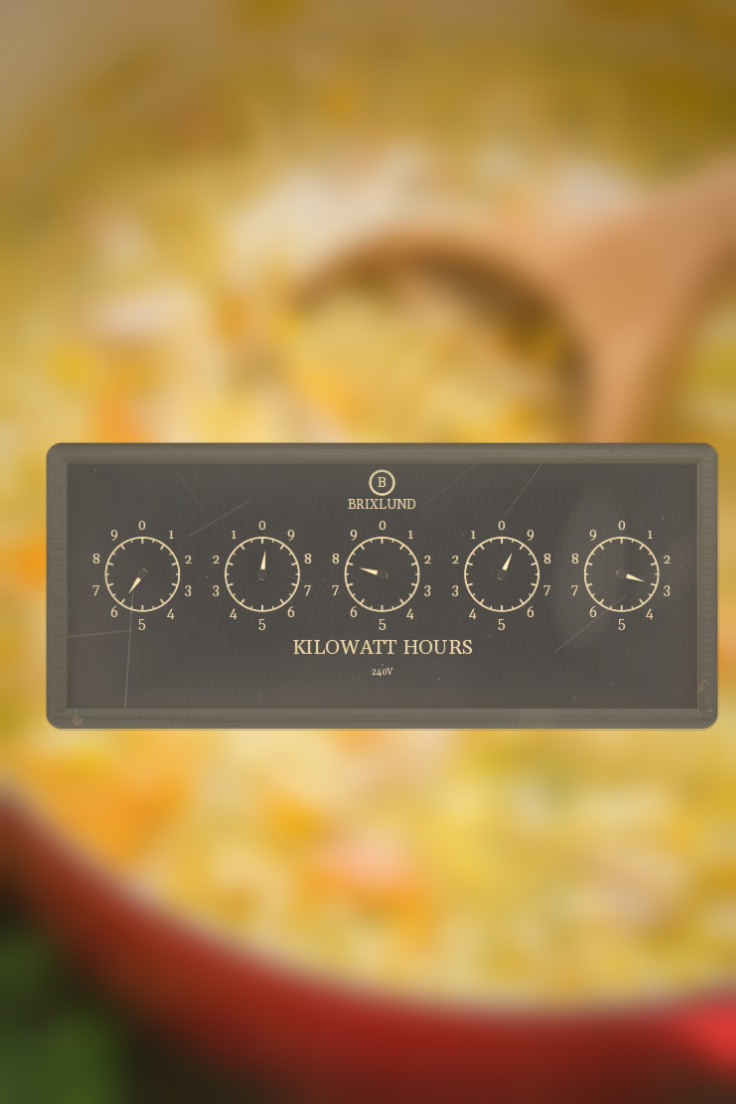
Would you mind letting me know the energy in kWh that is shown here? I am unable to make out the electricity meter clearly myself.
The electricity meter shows 59793 kWh
